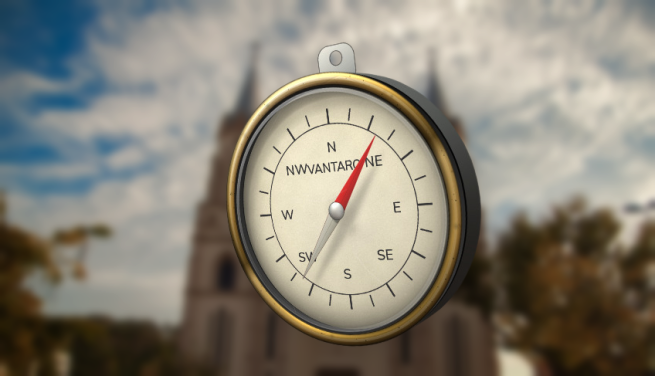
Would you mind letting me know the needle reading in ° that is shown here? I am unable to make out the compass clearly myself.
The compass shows 37.5 °
